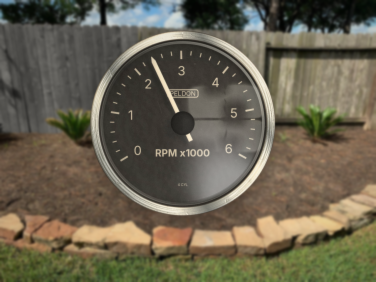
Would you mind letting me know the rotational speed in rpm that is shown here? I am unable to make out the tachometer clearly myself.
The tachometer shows 2400 rpm
